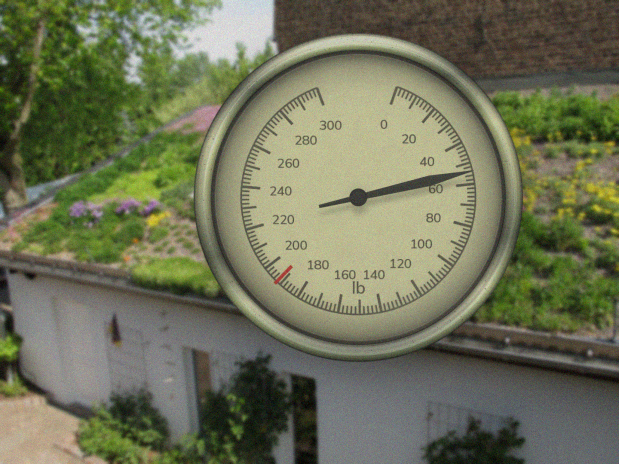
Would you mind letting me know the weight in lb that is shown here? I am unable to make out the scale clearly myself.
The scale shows 54 lb
